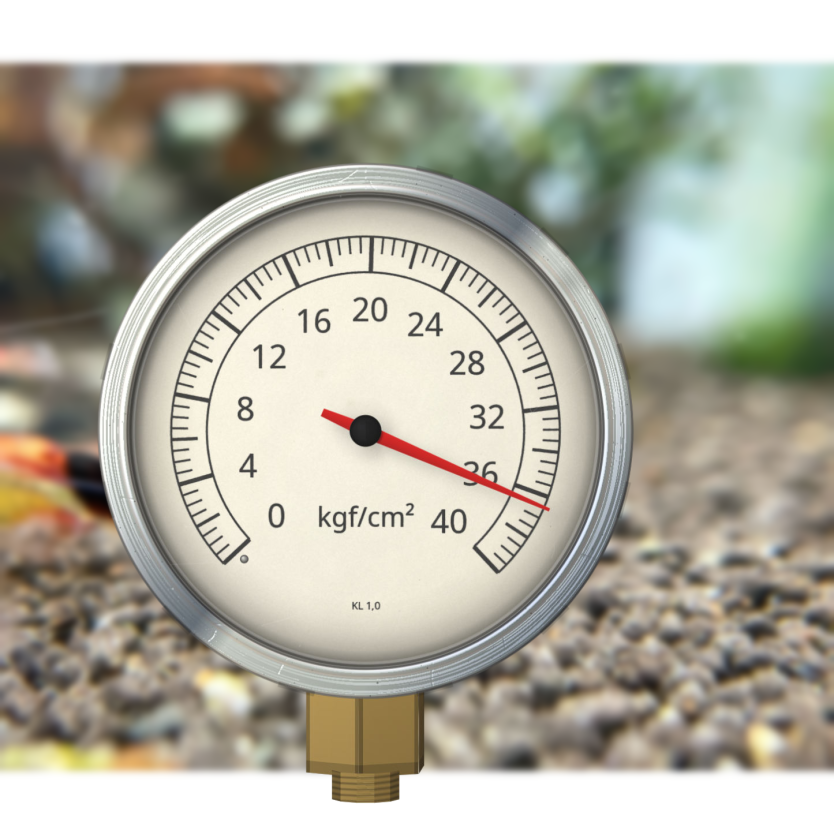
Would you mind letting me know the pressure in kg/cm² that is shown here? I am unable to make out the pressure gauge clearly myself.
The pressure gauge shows 36.5 kg/cm²
